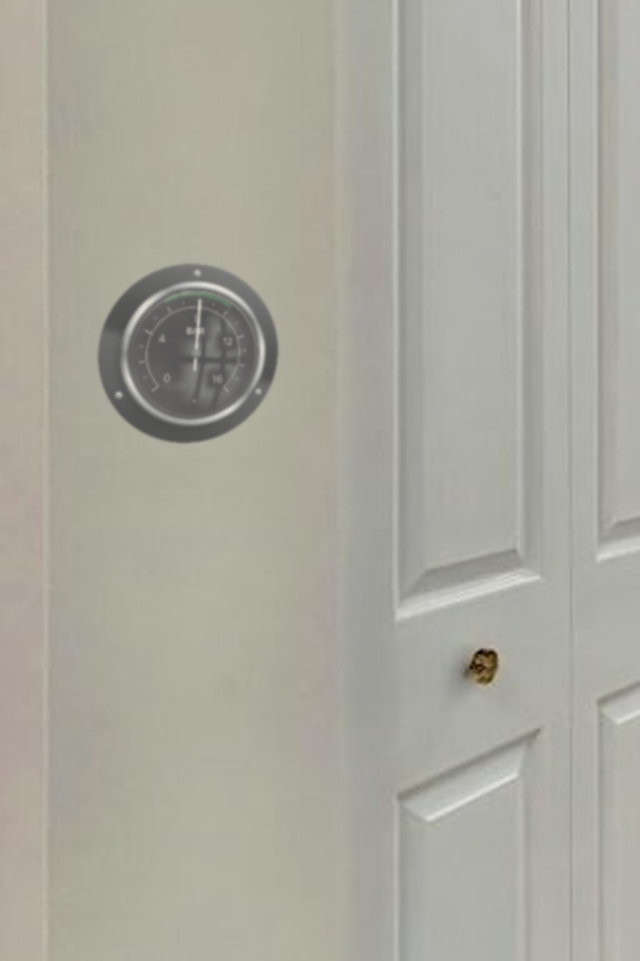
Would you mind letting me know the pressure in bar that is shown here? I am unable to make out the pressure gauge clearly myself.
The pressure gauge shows 8 bar
